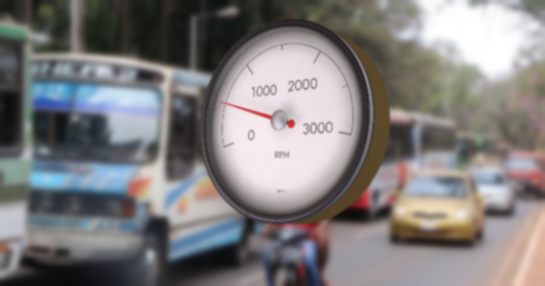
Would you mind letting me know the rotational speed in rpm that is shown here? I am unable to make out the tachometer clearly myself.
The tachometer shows 500 rpm
